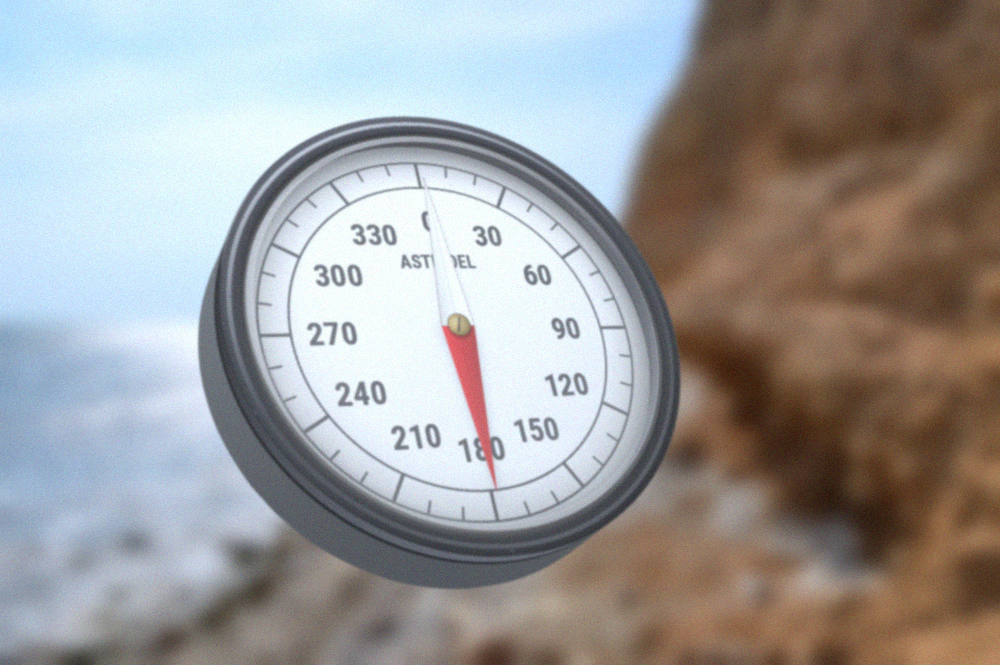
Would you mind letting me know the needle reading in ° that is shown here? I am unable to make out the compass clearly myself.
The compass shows 180 °
